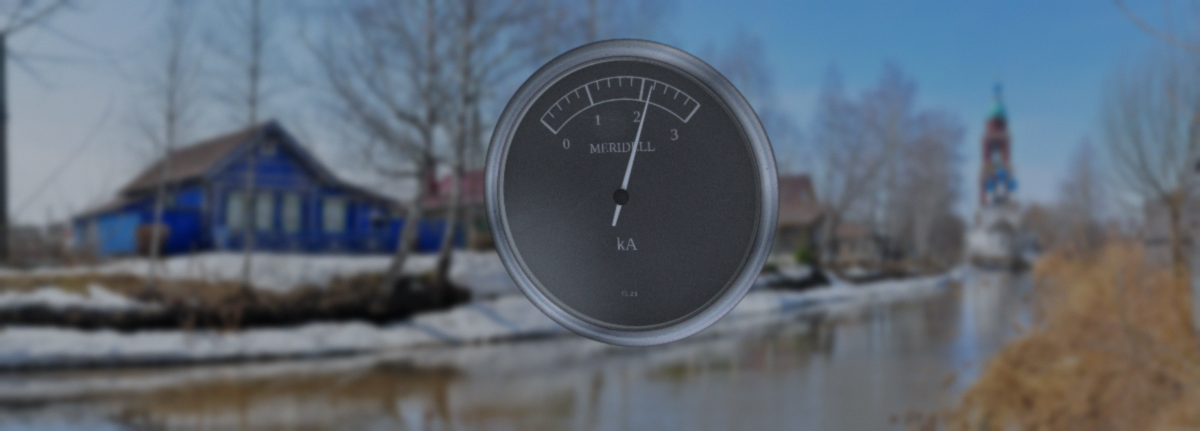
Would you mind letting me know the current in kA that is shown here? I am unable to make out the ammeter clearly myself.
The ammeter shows 2.2 kA
